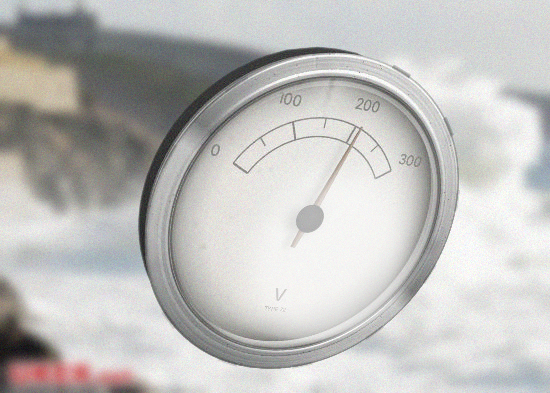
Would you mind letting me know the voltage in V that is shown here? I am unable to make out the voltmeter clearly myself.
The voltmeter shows 200 V
